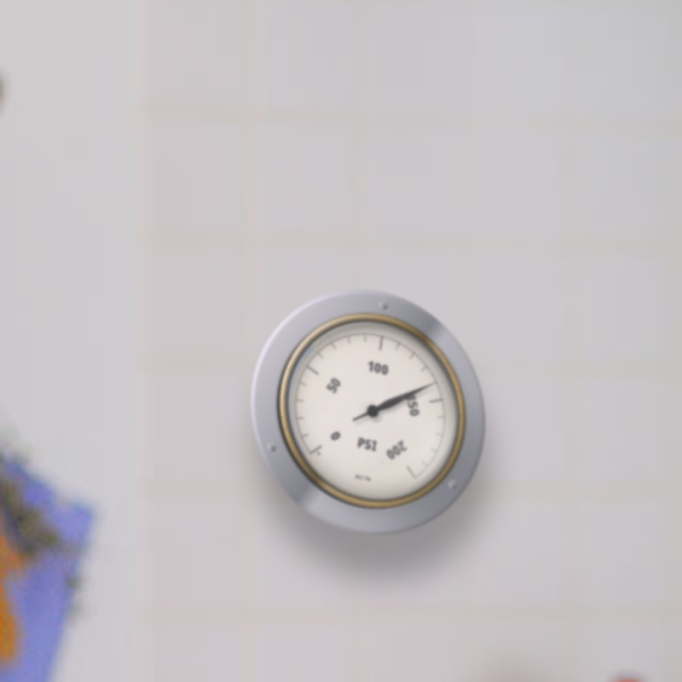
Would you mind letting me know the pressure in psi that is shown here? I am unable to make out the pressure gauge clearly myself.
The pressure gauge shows 140 psi
